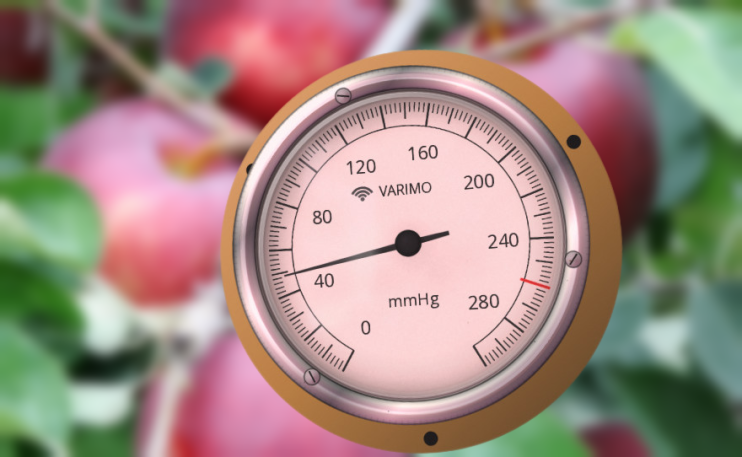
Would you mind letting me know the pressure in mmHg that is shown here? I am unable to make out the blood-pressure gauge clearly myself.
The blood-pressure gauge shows 48 mmHg
